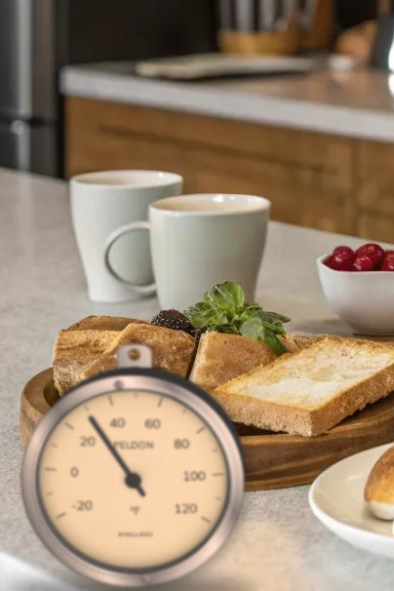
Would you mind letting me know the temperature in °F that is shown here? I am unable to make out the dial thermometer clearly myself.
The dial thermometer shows 30 °F
